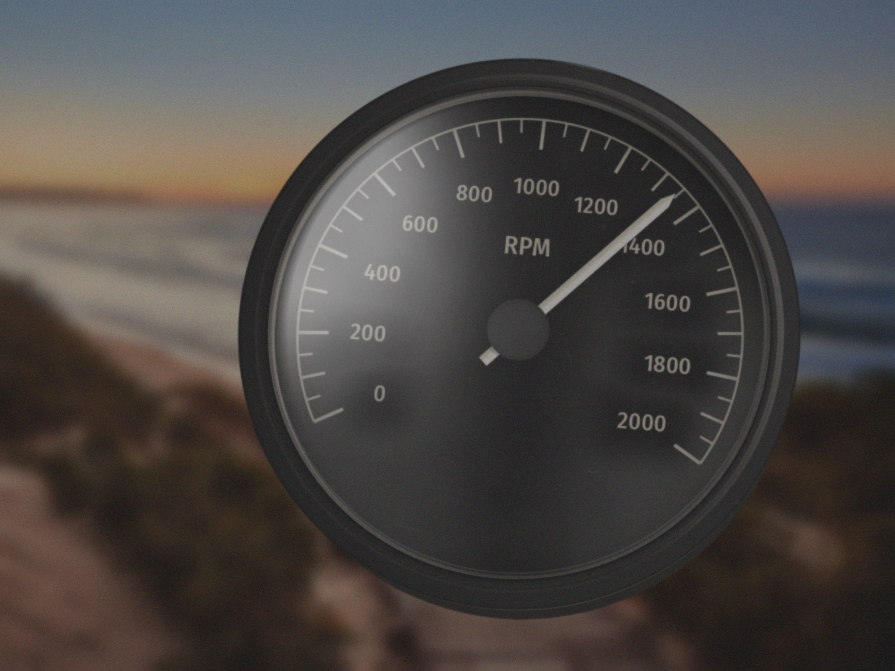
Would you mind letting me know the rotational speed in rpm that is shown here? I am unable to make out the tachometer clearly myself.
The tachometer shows 1350 rpm
